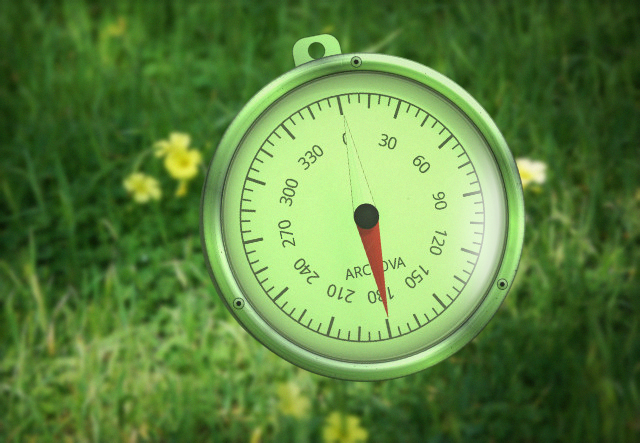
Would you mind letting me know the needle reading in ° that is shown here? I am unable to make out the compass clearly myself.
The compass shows 180 °
